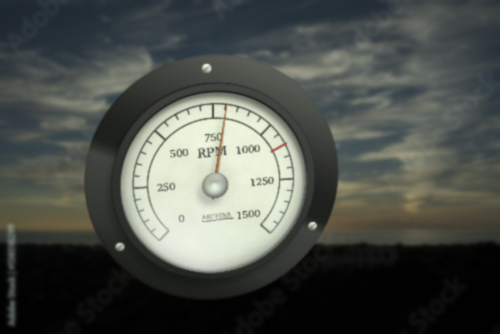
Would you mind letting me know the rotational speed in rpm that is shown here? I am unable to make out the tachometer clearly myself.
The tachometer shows 800 rpm
